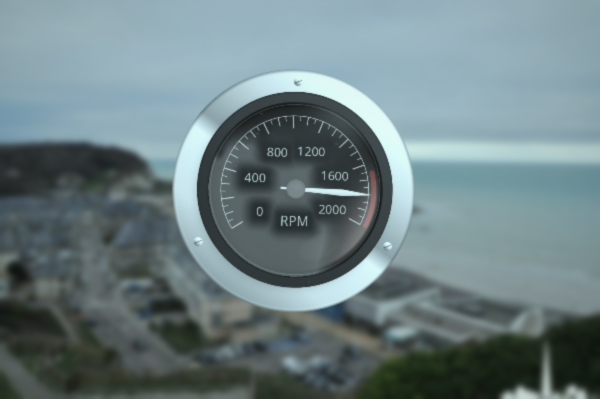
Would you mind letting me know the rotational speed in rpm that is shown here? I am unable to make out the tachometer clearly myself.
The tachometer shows 1800 rpm
